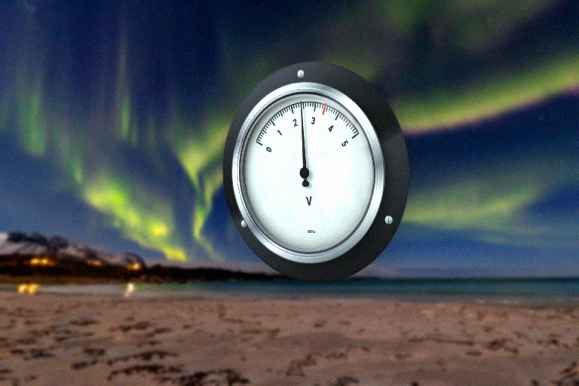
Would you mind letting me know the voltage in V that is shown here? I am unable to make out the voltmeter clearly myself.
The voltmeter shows 2.5 V
